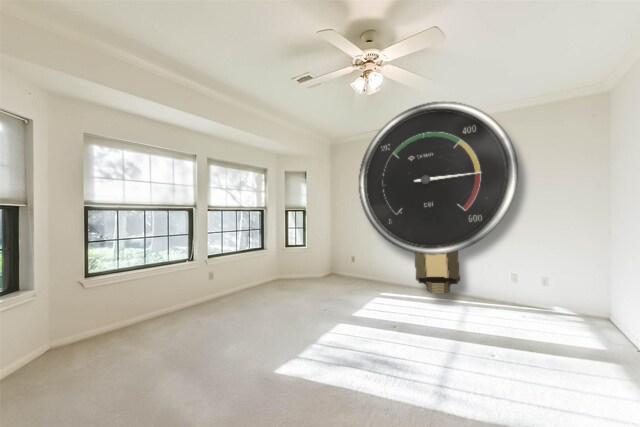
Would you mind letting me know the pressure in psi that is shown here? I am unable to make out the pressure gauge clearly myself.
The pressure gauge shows 500 psi
